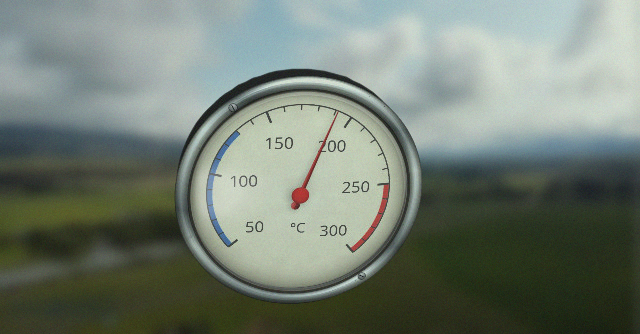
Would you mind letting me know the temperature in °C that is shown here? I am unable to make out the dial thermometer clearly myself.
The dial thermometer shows 190 °C
